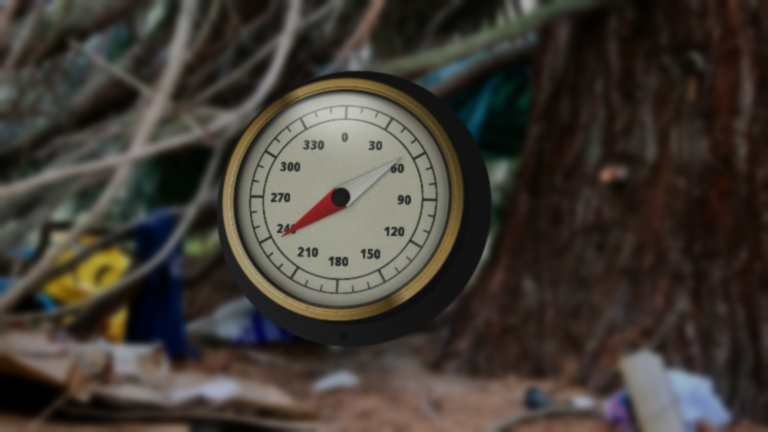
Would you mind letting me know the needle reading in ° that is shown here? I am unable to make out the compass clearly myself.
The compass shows 235 °
